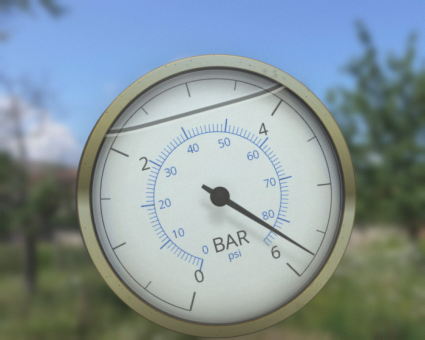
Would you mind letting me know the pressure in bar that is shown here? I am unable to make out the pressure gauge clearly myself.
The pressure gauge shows 5.75 bar
